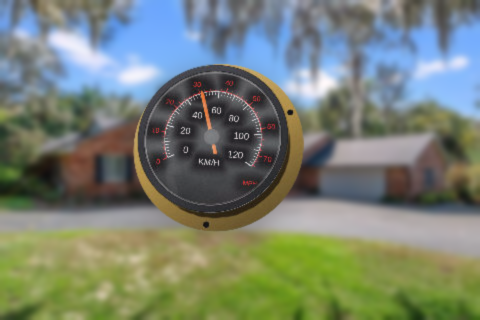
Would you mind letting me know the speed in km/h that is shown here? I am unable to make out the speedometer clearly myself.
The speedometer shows 50 km/h
